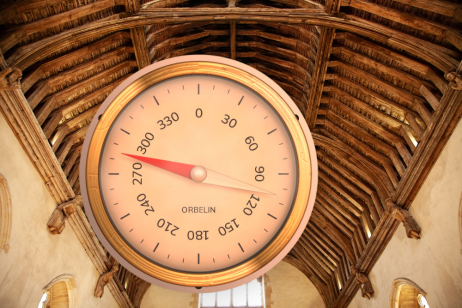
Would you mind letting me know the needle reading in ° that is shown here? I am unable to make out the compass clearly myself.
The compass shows 285 °
